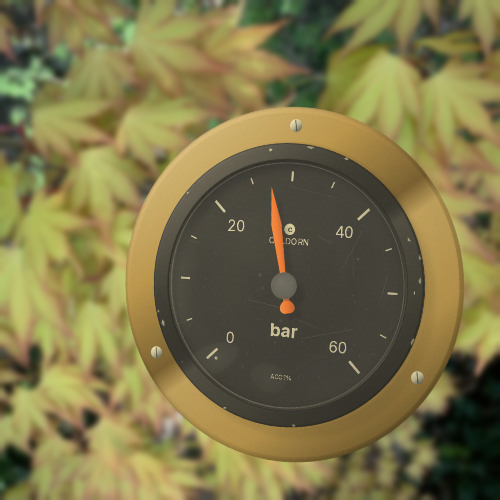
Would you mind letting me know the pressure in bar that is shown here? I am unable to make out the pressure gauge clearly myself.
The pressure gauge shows 27.5 bar
